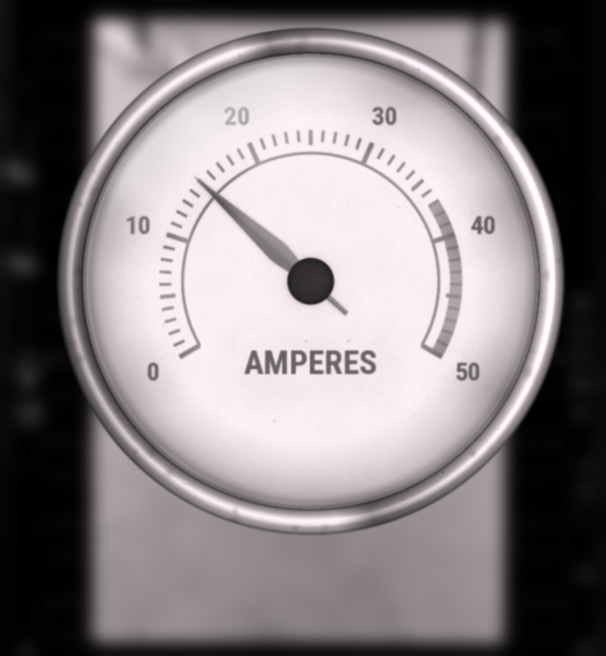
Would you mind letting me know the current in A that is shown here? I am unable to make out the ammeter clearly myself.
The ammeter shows 15 A
